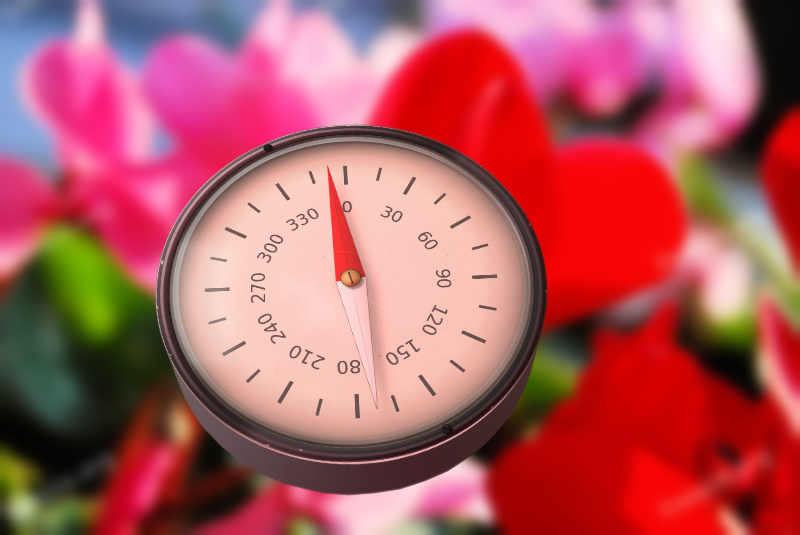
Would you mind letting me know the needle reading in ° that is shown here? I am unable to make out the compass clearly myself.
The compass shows 352.5 °
